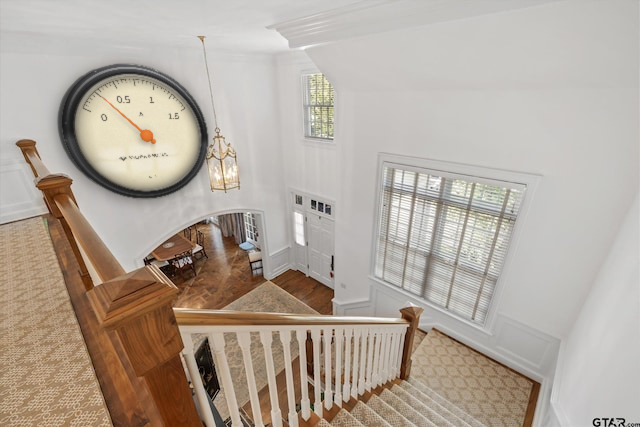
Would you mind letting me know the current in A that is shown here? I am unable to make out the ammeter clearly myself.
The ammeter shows 0.25 A
